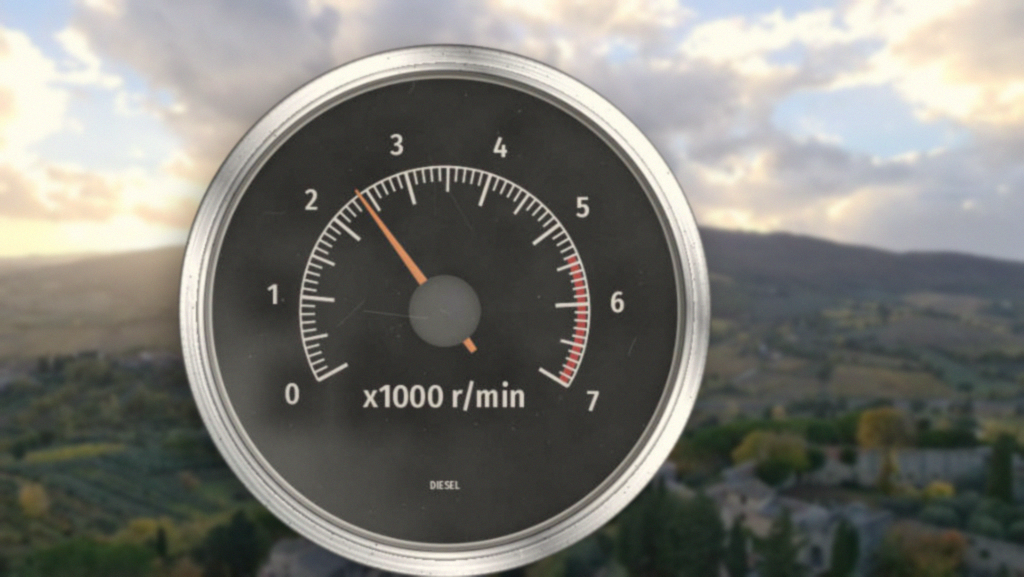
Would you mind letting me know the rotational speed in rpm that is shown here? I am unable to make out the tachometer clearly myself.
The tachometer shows 2400 rpm
